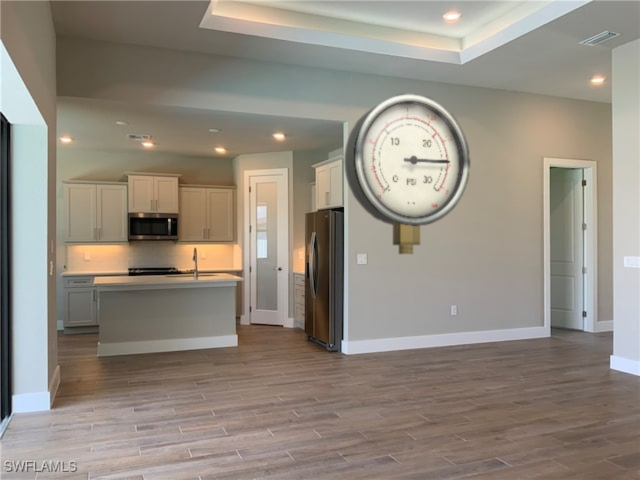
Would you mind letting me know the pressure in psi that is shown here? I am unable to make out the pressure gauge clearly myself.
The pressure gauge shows 25 psi
